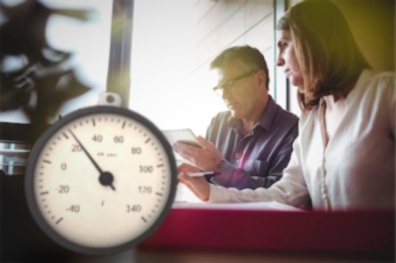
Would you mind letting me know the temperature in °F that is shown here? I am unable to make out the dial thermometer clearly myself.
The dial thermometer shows 24 °F
